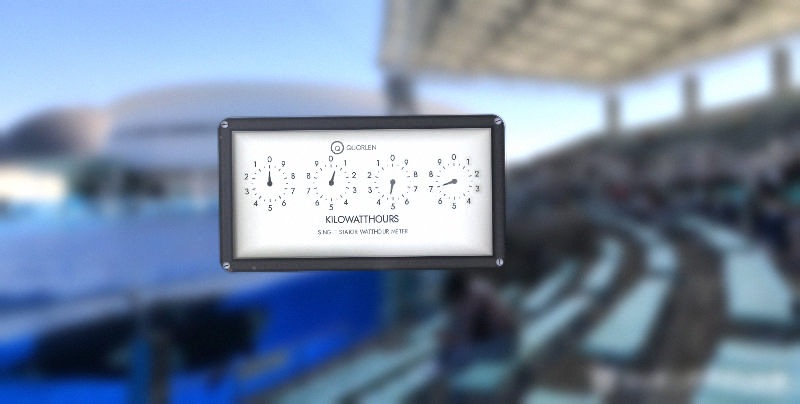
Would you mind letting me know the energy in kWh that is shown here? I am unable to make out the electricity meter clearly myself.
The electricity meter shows 47 kWh
